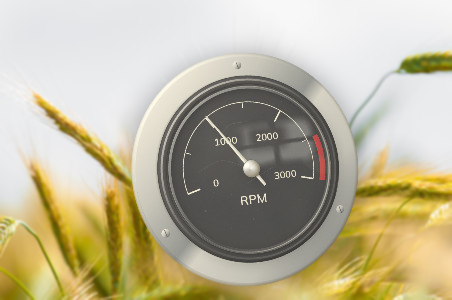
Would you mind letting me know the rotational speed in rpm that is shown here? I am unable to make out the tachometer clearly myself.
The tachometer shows 1000 rpm
